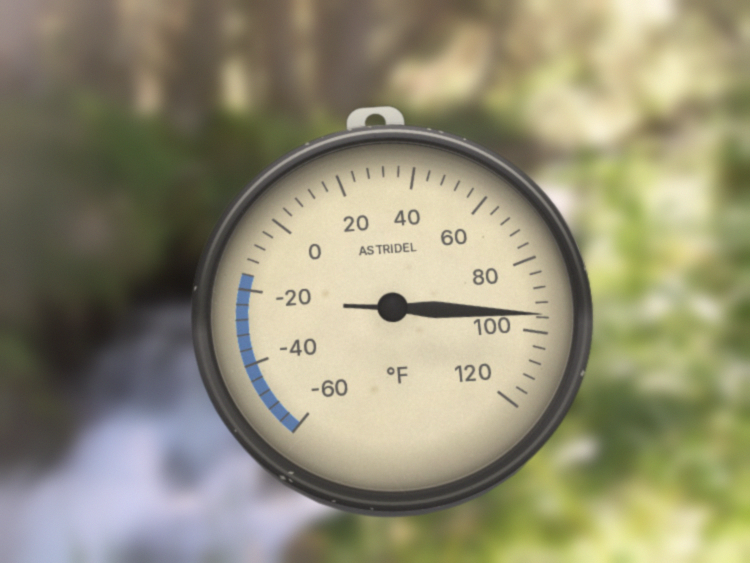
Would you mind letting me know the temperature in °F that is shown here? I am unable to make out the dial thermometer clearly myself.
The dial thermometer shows 96 °F
